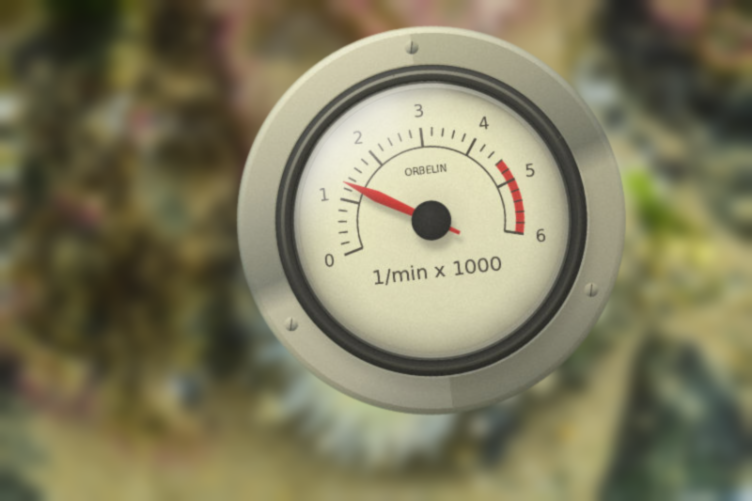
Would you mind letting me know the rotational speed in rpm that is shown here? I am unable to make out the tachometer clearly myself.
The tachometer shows 1300 rpm
